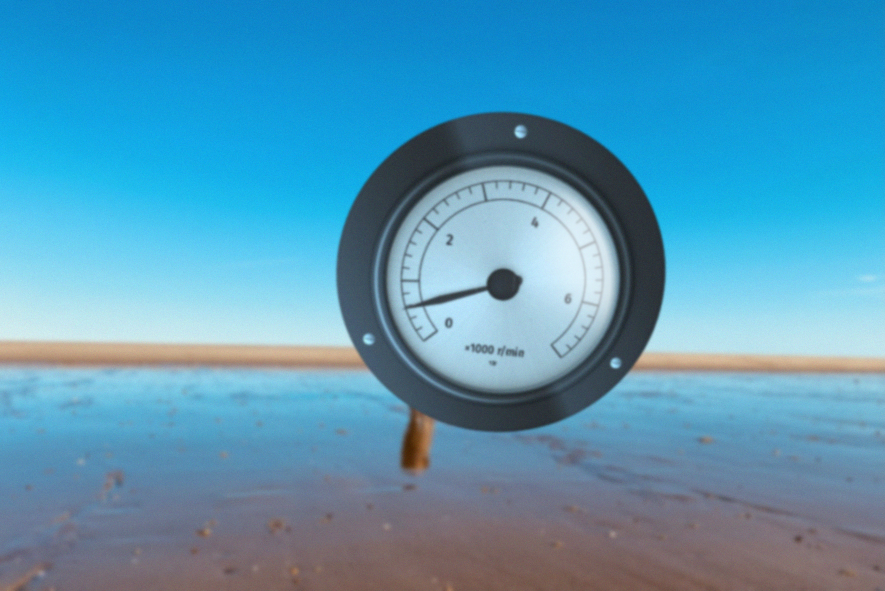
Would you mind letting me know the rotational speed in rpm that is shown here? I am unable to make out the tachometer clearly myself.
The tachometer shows 600 rpm
